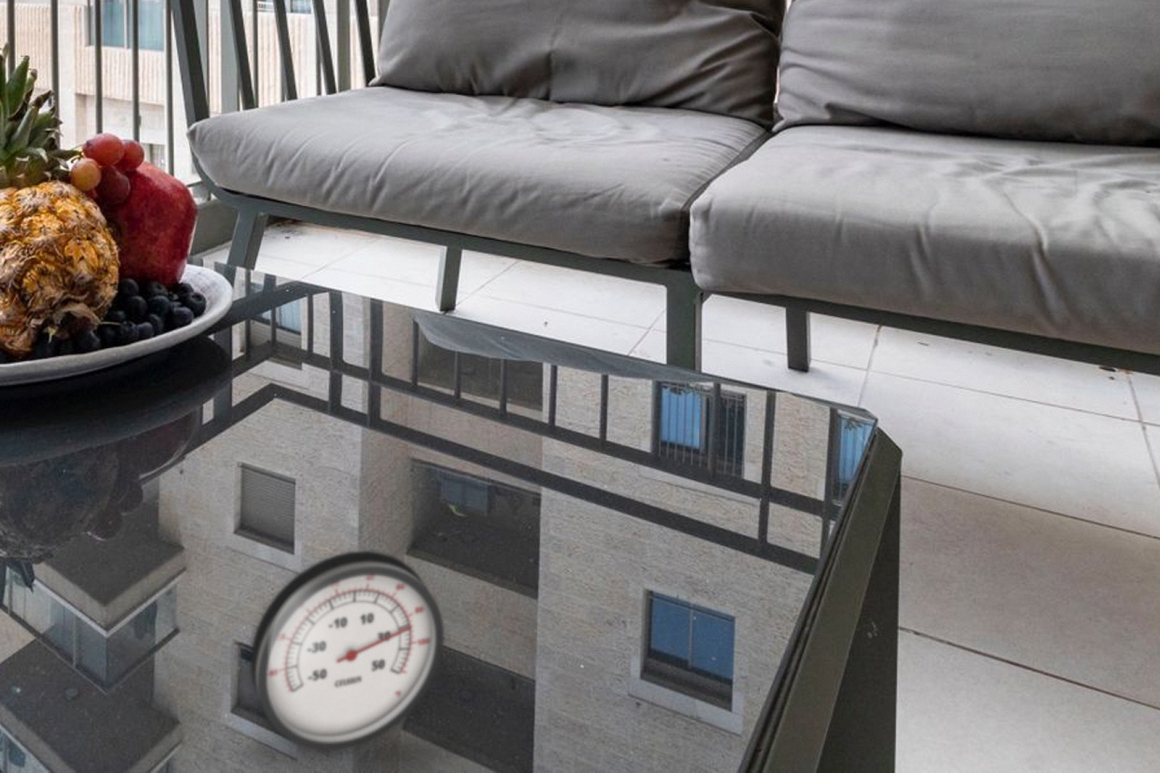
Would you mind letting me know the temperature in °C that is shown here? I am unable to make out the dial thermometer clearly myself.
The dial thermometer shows 30 °C
